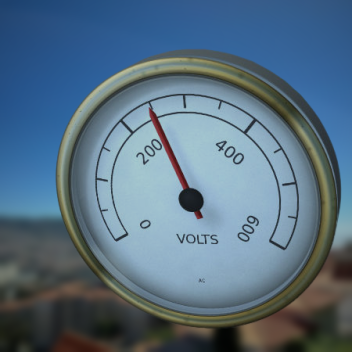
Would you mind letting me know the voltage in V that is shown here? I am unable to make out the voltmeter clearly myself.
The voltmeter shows 250 V
